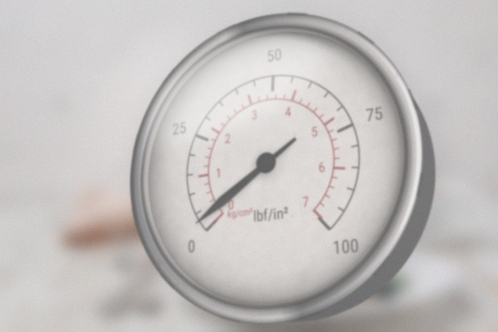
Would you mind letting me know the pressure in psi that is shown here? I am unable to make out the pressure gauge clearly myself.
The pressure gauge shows 2.5 psi
